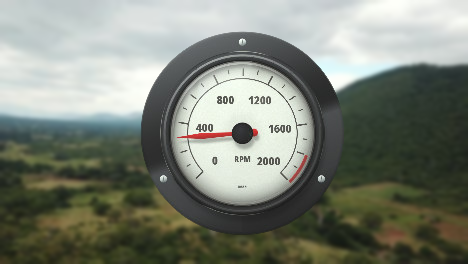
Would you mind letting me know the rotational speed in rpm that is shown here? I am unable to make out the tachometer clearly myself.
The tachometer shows 300 rpm
